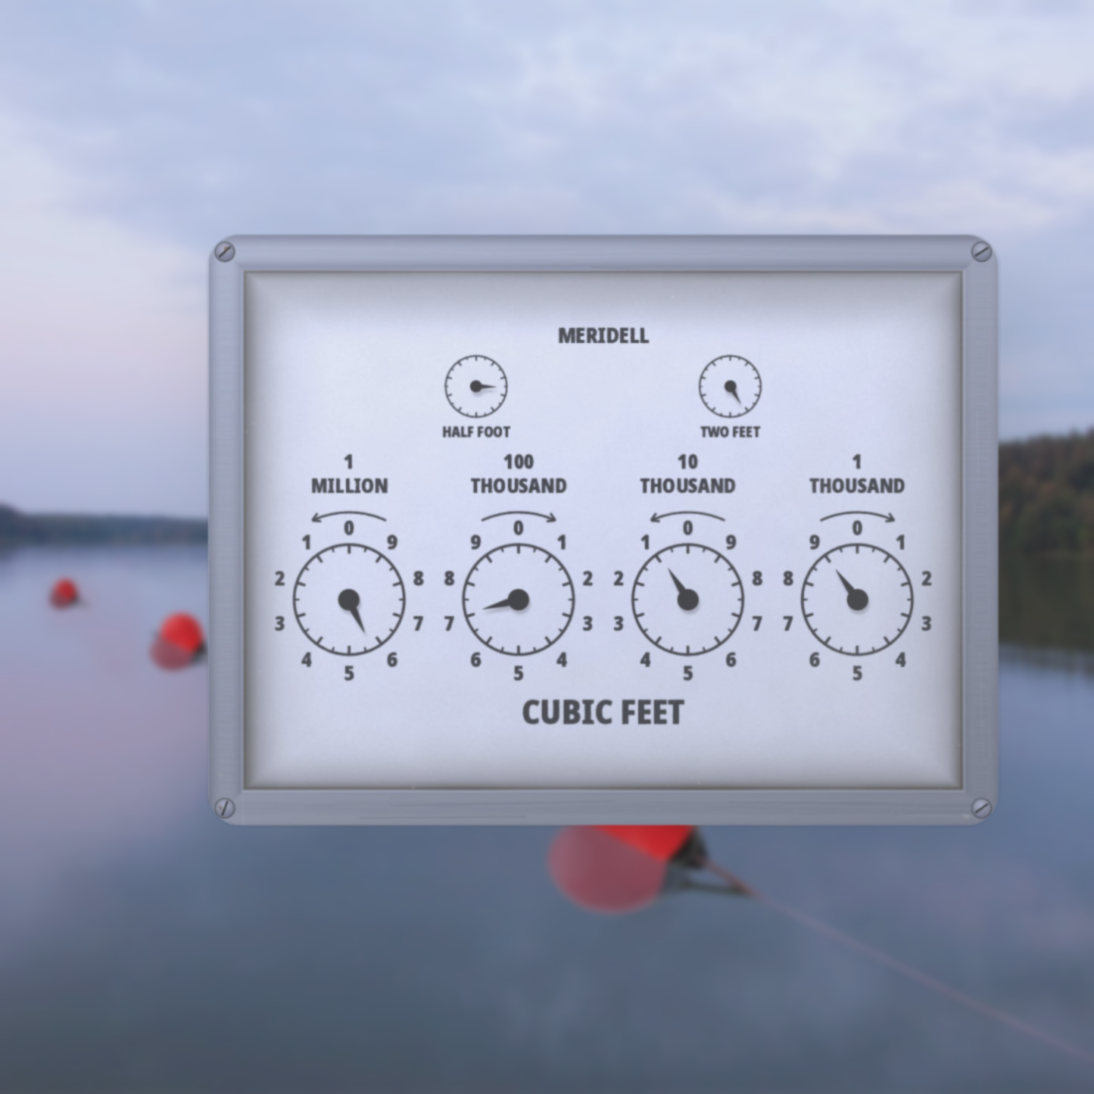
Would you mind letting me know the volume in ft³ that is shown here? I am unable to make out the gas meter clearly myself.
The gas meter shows 570900 ft³
